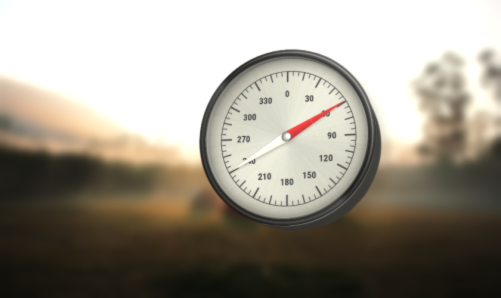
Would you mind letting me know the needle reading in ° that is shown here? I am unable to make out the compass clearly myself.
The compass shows 60 °
